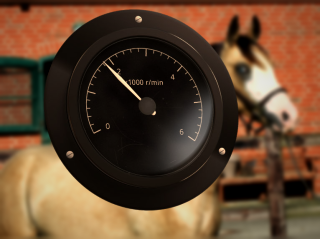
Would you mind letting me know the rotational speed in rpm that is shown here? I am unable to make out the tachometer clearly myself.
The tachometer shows 1800 rpm
